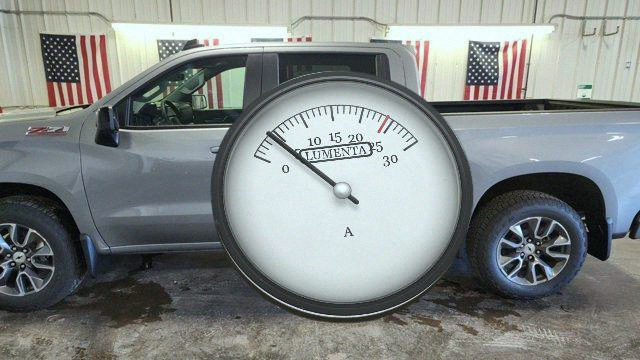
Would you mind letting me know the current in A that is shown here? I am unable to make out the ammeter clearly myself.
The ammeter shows 4 A
